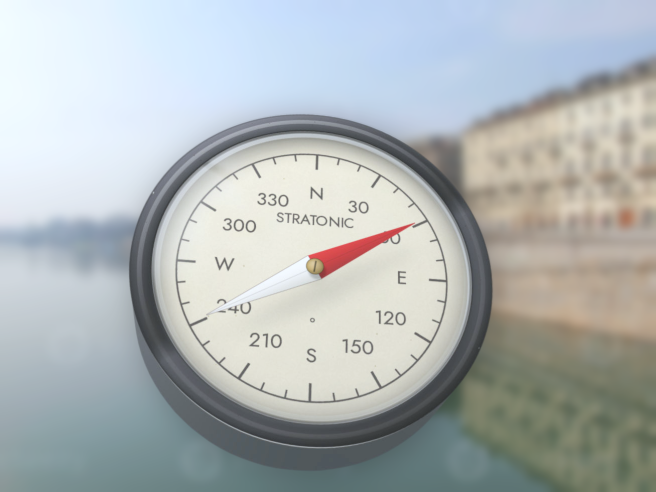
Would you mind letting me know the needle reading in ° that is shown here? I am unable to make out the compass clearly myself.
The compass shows 60 °
